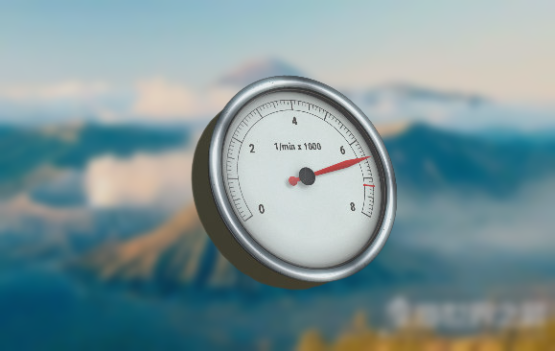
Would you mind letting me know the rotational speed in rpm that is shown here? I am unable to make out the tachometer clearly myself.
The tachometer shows 6500 rpm
